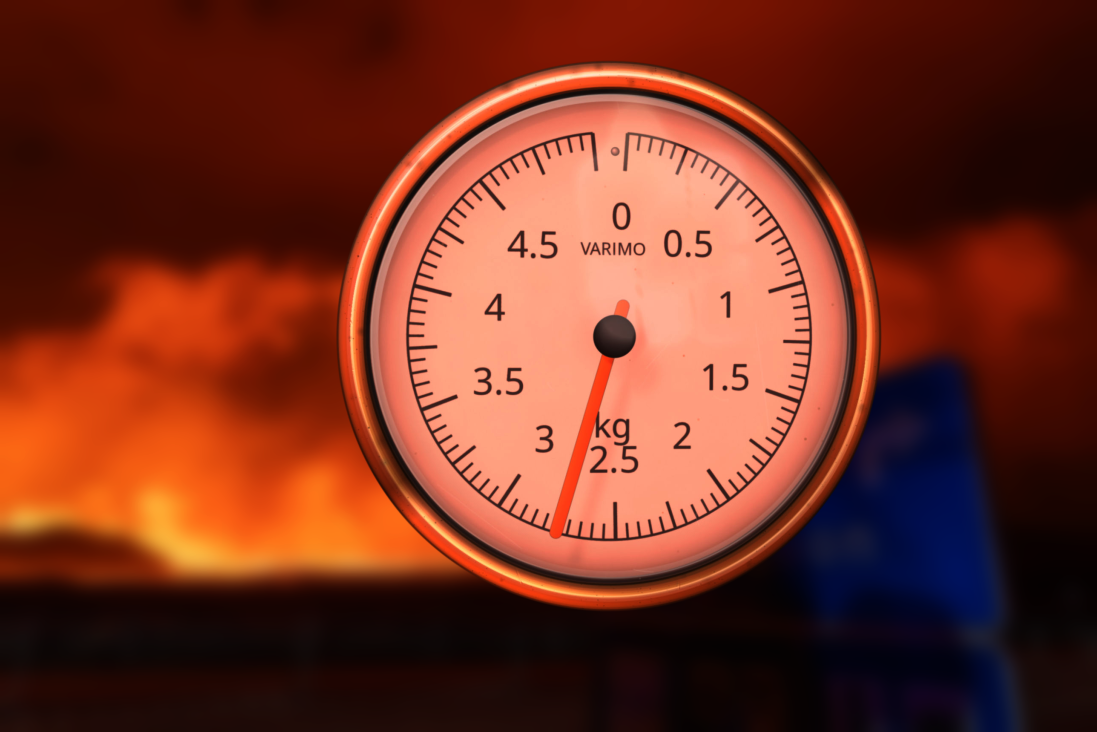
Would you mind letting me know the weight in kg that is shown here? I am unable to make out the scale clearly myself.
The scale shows 2.75 kg
